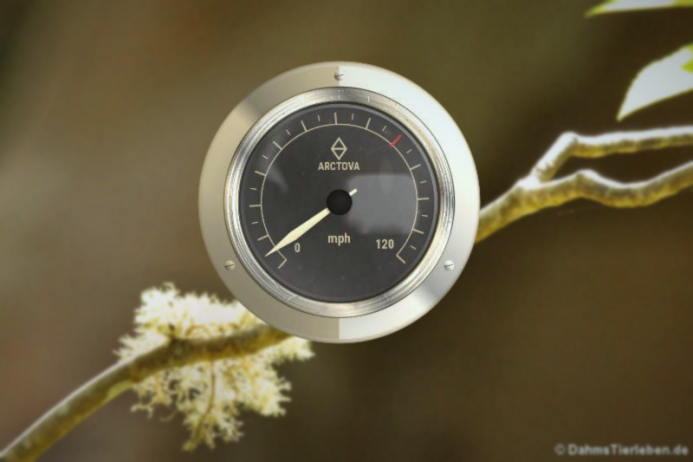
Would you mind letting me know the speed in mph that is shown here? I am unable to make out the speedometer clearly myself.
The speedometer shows 5 mph
